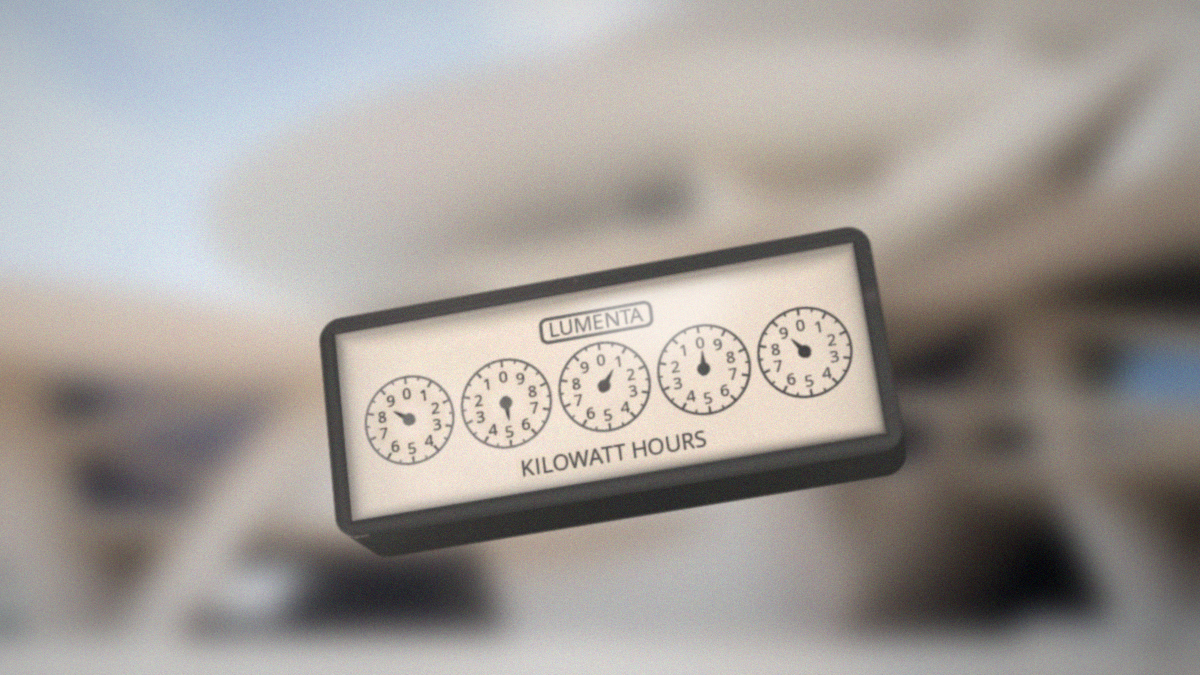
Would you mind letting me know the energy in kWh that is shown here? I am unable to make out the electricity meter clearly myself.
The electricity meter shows 85099 kWh
